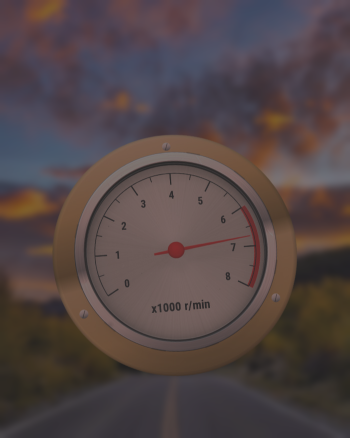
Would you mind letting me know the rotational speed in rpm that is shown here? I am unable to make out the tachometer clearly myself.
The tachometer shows 6750 rpm
